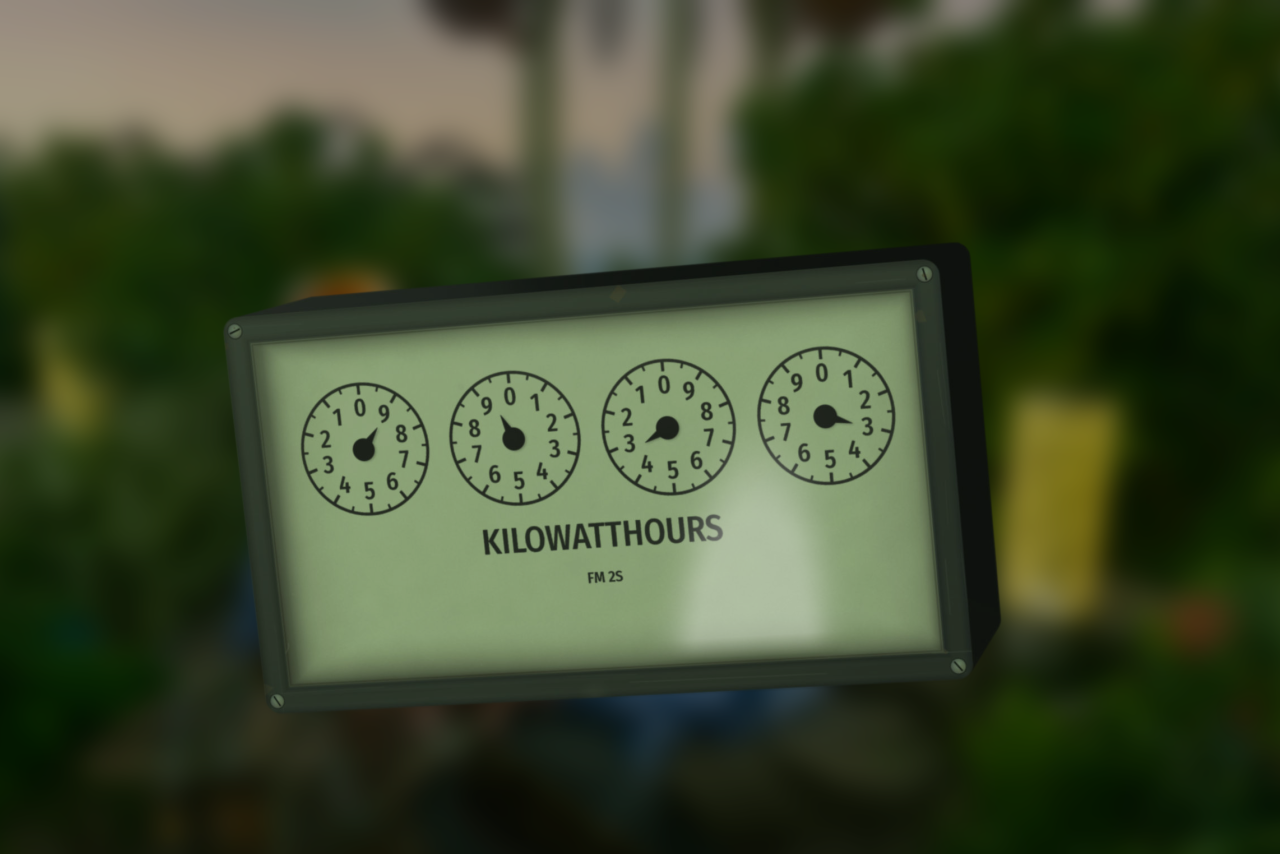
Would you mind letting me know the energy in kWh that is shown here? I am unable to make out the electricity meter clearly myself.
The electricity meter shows 8933 kWh
